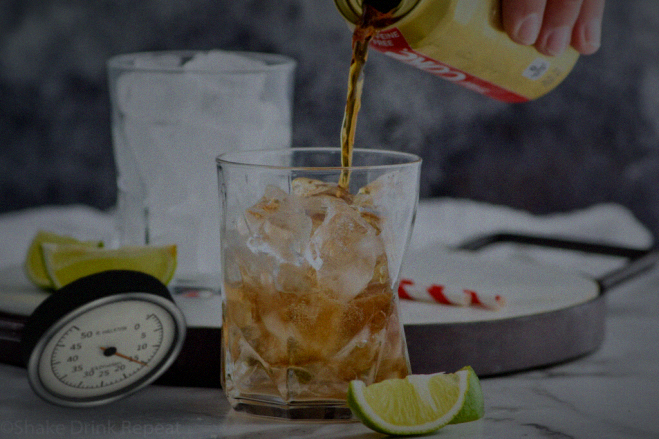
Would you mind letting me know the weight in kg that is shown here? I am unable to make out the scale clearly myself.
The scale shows 15 kg
